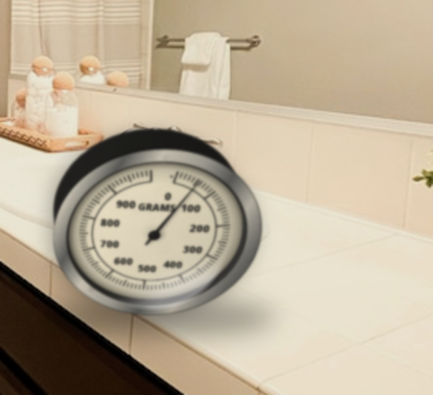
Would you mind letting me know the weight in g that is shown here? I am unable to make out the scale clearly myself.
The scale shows 50 g
